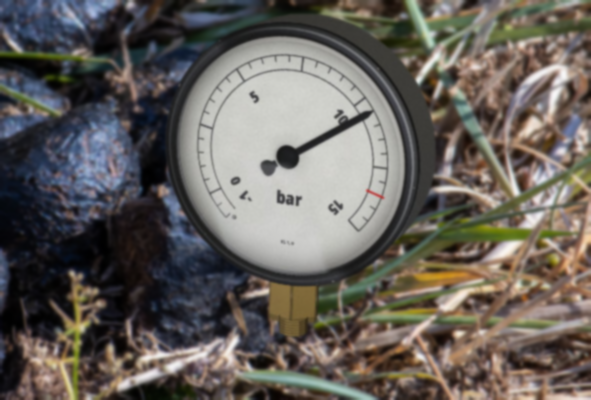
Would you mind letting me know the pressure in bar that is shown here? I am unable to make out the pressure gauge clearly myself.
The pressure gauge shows 10.5 bar
